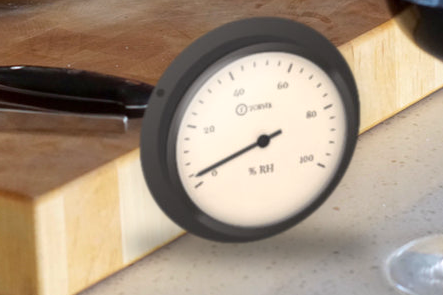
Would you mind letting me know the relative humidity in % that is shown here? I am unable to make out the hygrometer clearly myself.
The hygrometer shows 4 %
